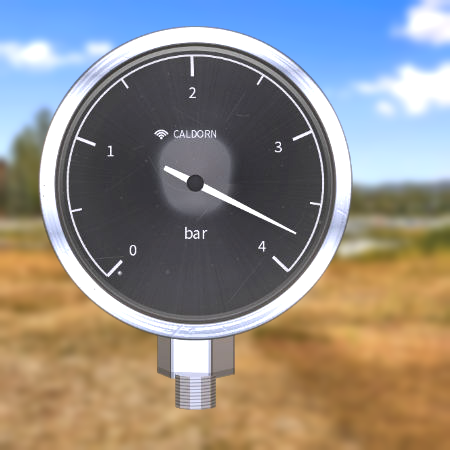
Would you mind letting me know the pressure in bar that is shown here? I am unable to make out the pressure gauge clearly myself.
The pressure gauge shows 3.75 bar
